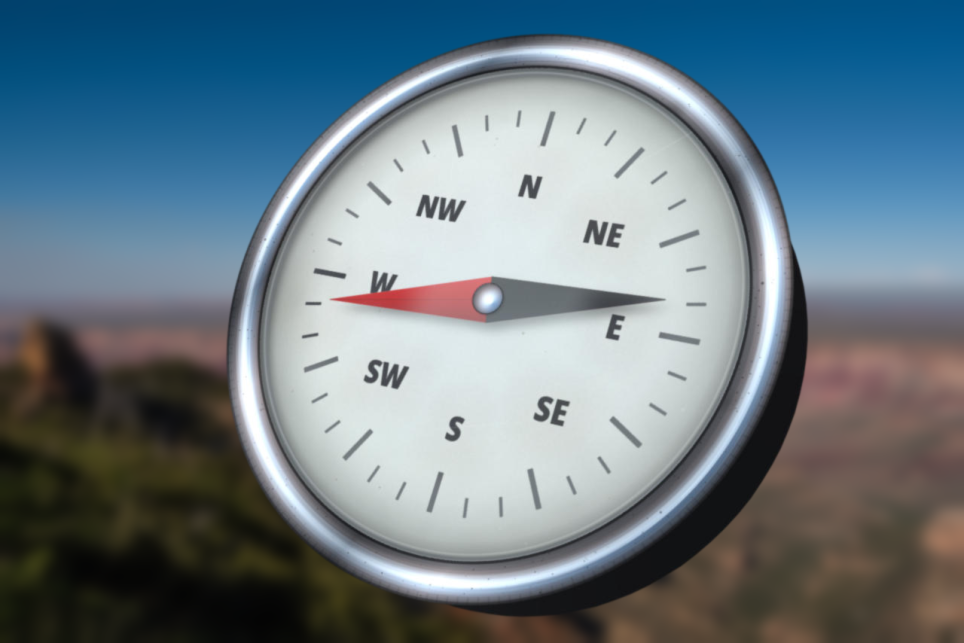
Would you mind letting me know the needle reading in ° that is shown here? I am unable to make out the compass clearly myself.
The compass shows 260 °
